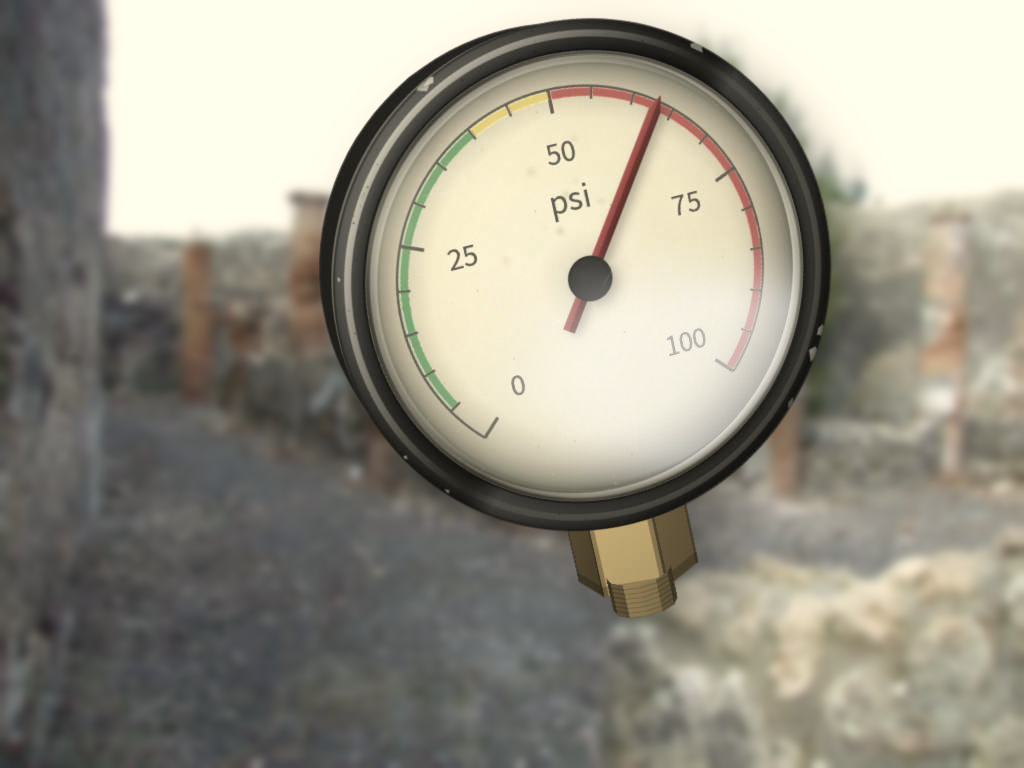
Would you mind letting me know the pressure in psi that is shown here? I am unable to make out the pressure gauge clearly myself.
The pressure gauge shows 62.5 psi
